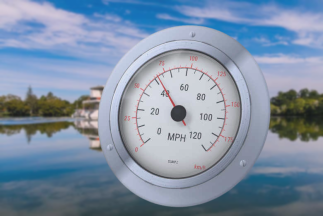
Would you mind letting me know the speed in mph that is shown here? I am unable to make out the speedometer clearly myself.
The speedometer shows 42.5 mph
